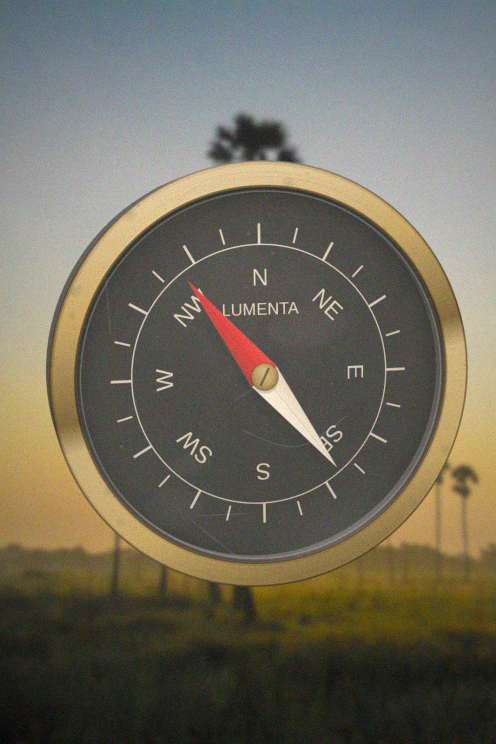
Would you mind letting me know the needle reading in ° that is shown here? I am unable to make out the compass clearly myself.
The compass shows 322.5 °
